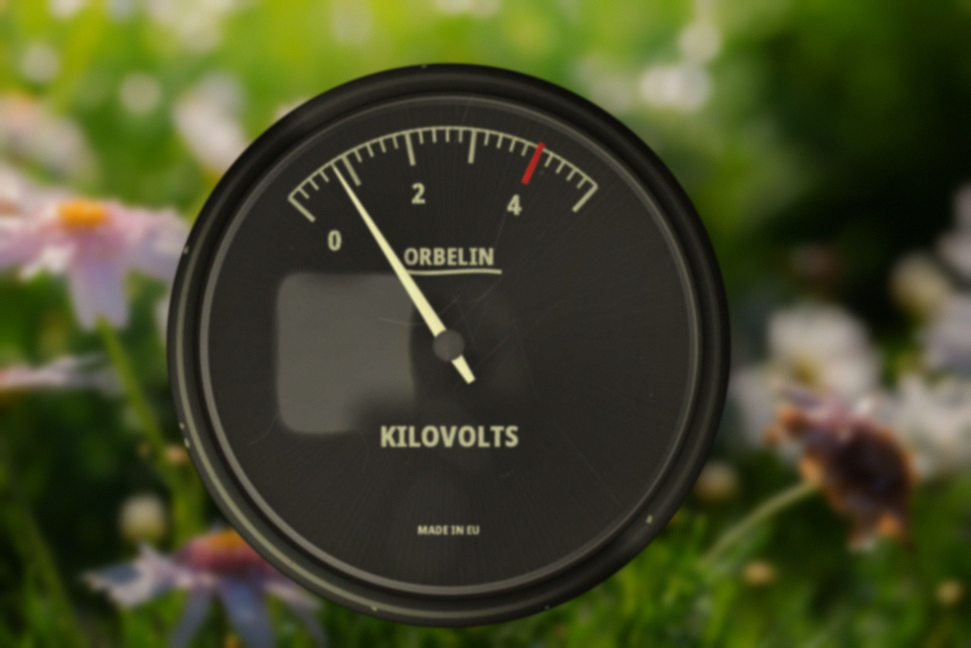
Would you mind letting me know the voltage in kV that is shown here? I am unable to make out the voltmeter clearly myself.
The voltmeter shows 0.8 kV
